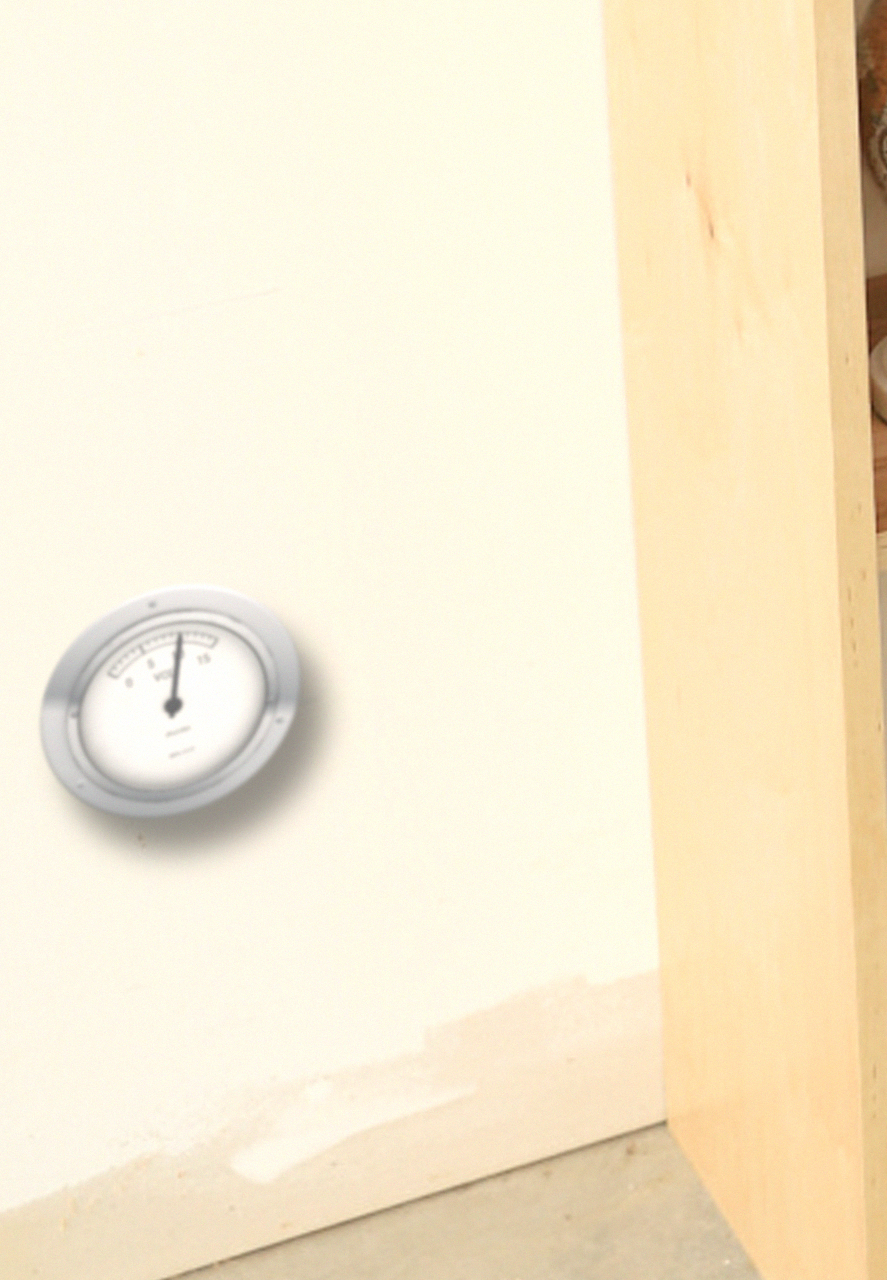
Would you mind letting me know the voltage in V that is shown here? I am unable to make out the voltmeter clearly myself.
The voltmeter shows 10 V
